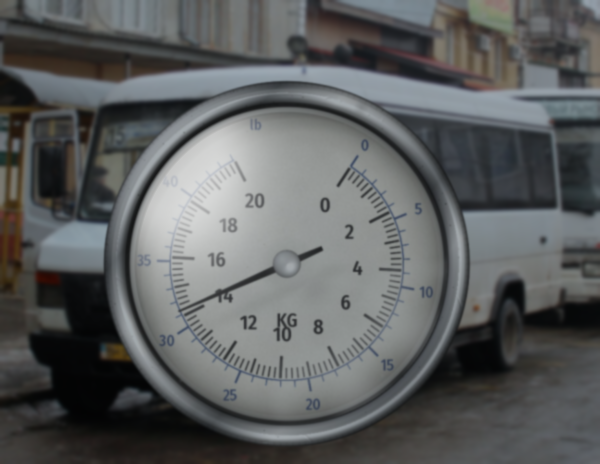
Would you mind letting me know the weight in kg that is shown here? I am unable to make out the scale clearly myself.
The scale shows 14.2 kg
